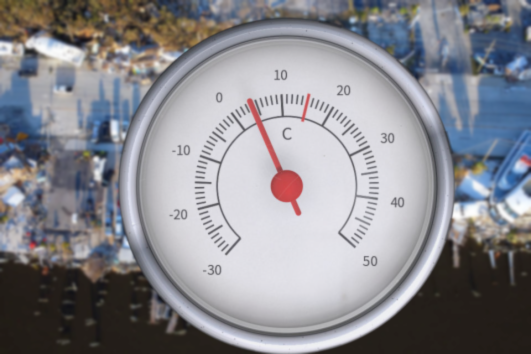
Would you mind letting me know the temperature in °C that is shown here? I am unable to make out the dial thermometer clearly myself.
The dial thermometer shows 4 °C
